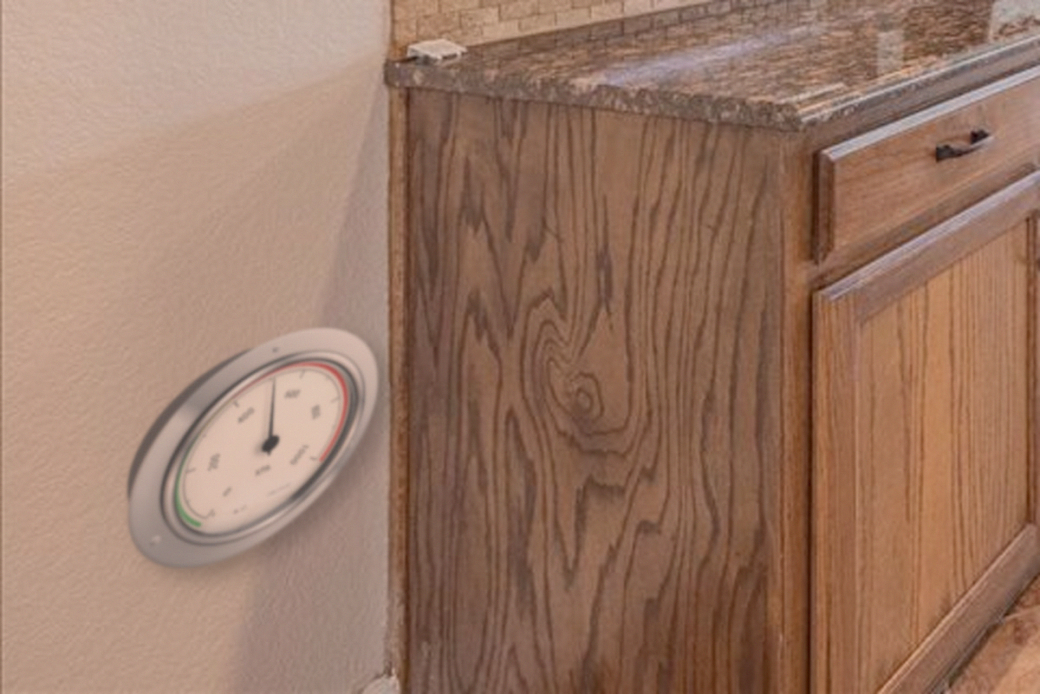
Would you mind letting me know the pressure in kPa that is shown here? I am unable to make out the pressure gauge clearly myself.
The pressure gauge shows 500 kPa
